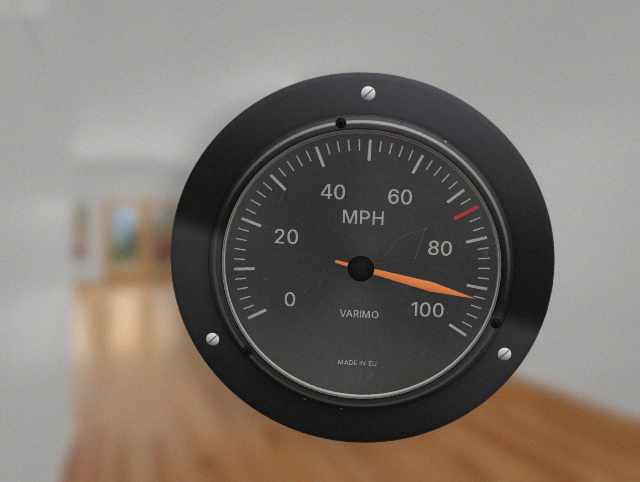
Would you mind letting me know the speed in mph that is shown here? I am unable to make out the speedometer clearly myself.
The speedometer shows 92 mph
